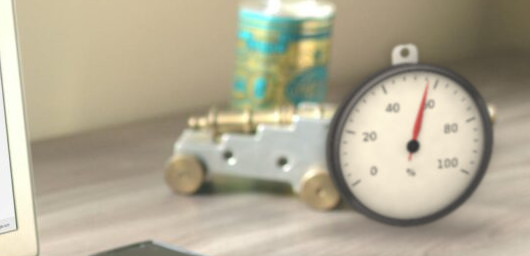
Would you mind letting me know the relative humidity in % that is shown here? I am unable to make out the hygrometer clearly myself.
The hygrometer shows 56 %
